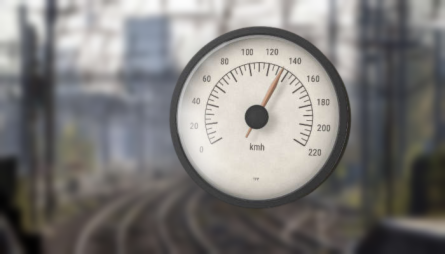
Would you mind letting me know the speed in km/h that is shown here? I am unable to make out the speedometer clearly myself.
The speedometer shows 135 km/h
